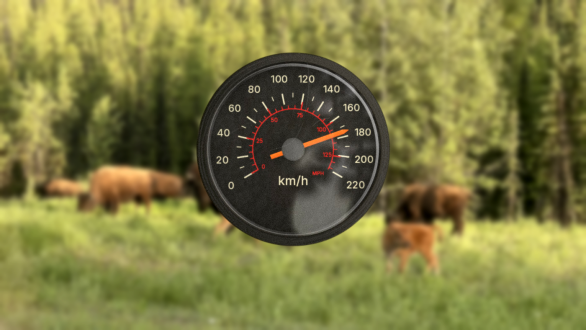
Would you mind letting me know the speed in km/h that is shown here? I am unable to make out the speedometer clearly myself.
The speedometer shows 175 km/h
